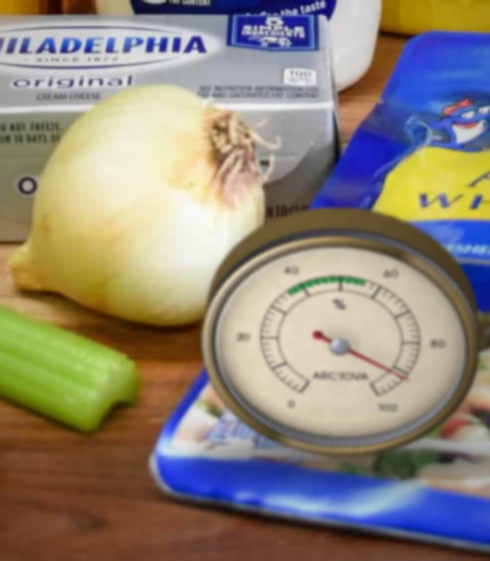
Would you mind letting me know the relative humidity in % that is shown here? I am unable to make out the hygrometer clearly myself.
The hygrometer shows 90 %
